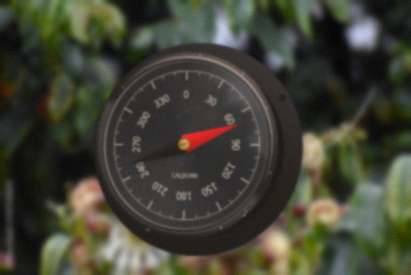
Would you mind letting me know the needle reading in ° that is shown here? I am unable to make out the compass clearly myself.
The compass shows 70 °
